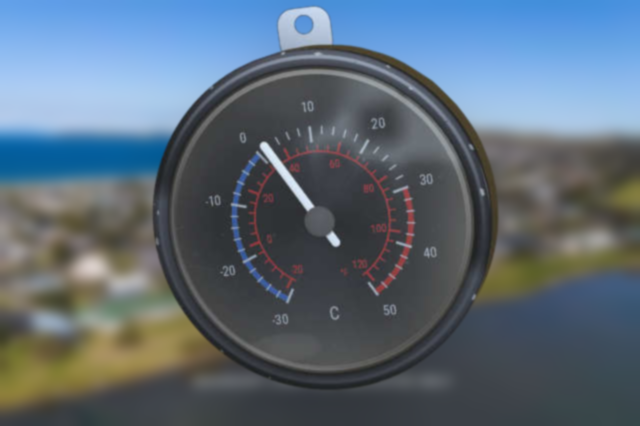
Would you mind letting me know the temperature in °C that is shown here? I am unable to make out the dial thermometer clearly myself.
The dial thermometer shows 2 °C
